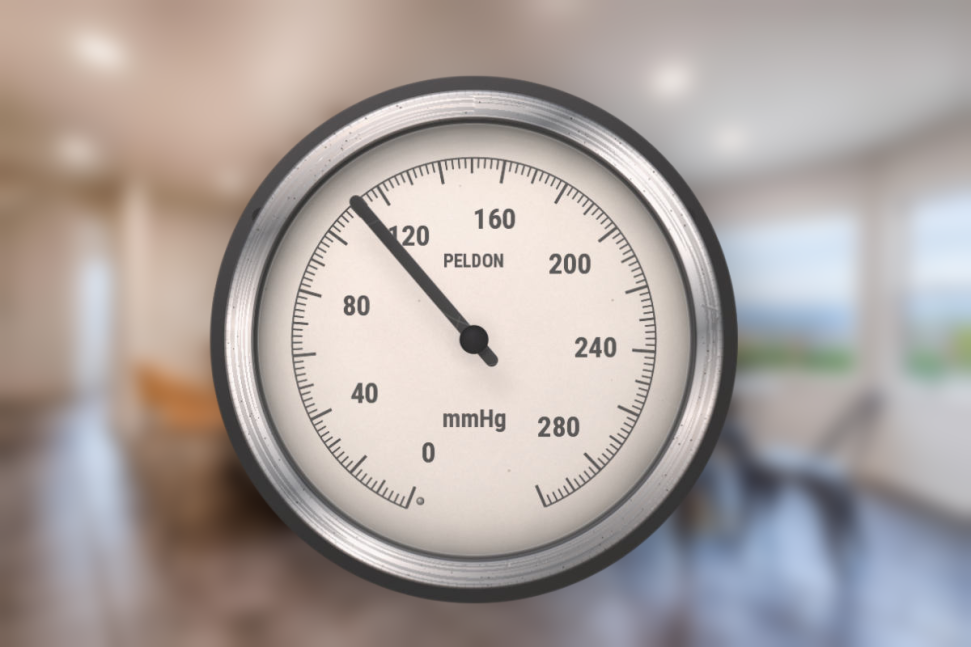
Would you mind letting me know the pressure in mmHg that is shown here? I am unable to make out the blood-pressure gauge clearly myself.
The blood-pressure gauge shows 112 mmHg
